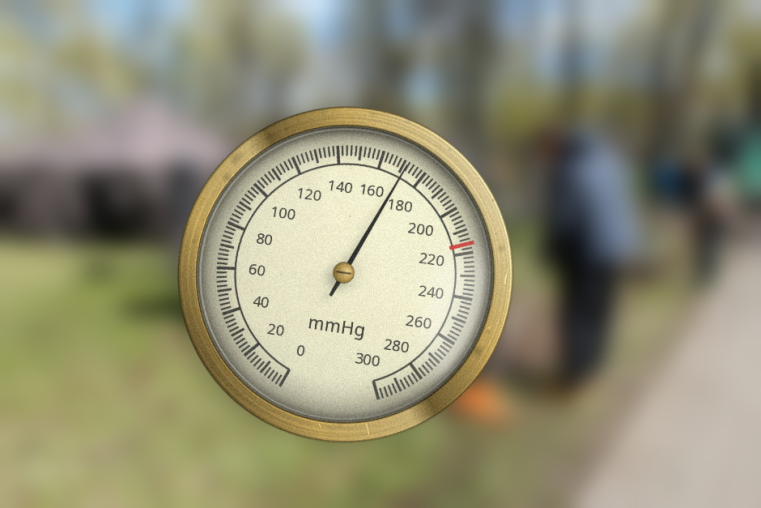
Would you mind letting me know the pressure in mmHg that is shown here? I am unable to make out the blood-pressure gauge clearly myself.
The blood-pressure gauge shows 172 mmHg
